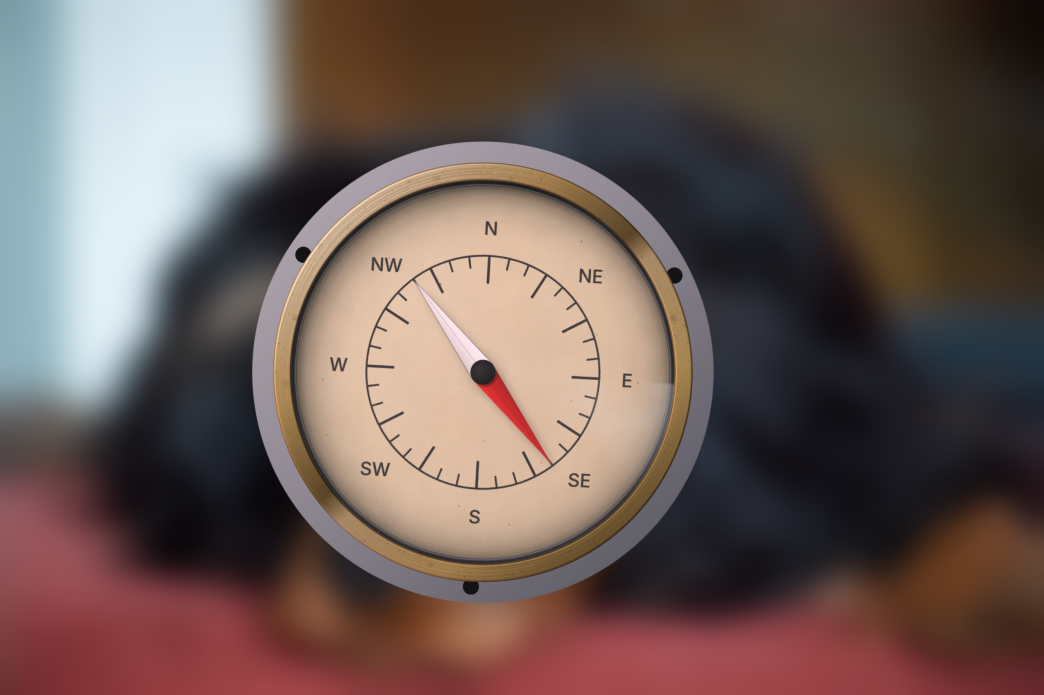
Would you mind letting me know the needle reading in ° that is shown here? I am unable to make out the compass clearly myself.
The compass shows 140 °
